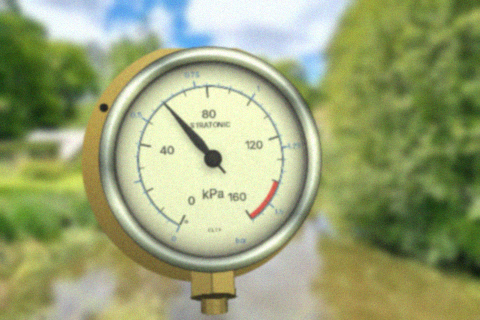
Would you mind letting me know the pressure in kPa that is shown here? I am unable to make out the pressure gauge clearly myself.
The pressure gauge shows 60 kPa
